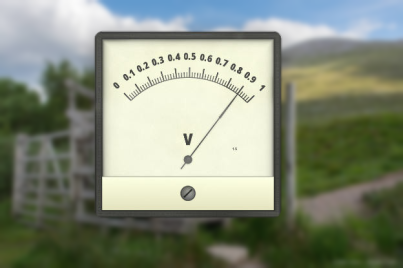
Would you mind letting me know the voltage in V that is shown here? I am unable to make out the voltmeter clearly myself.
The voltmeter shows 0.9 V
